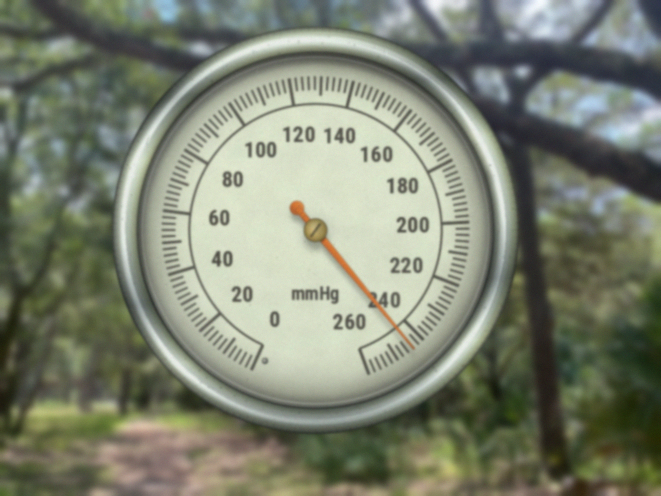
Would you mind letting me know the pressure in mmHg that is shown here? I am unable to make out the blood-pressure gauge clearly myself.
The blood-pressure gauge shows 244 mmHg
